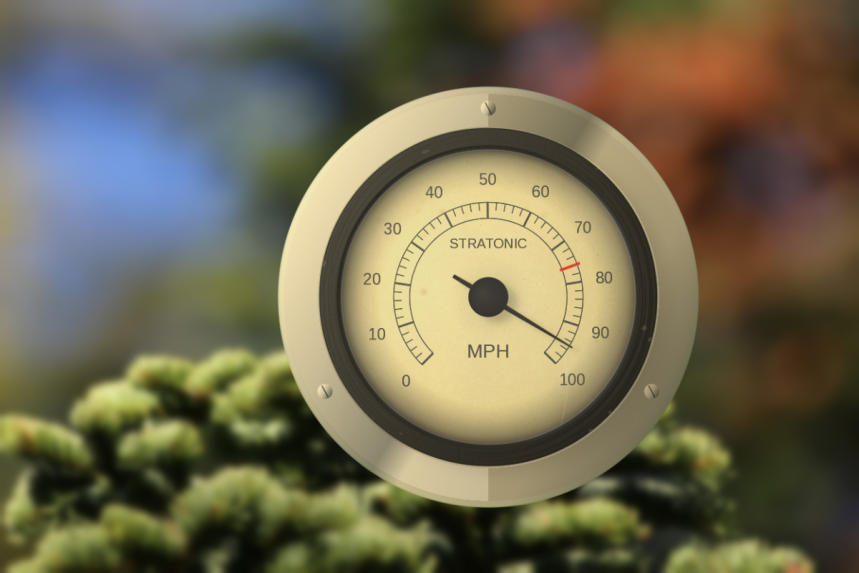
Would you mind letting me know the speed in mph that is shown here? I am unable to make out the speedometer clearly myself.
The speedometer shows 95 mph
